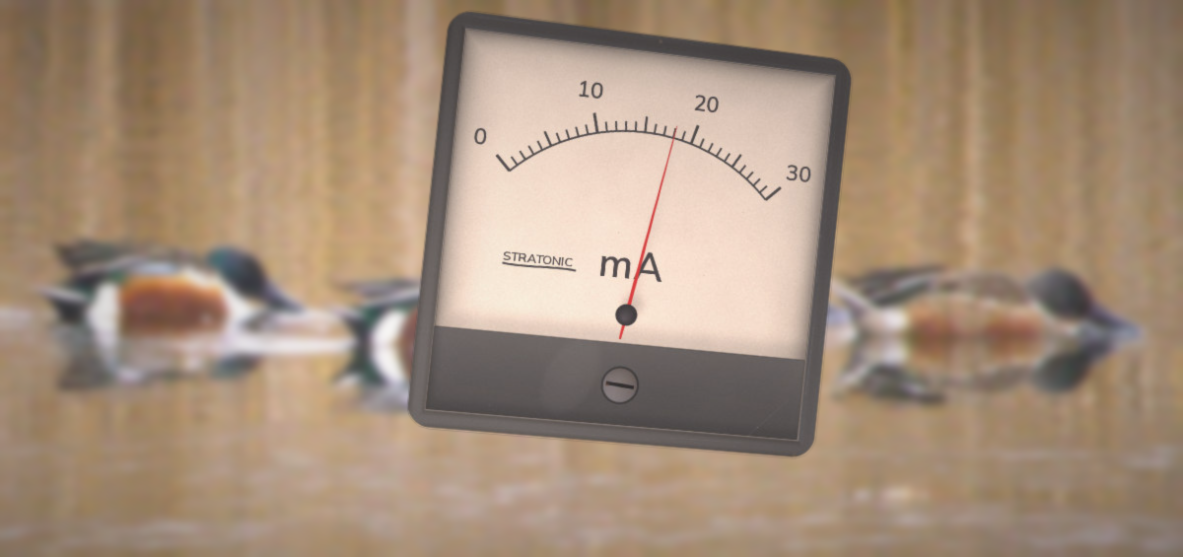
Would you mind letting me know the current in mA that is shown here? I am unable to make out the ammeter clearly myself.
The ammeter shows 18 mA
